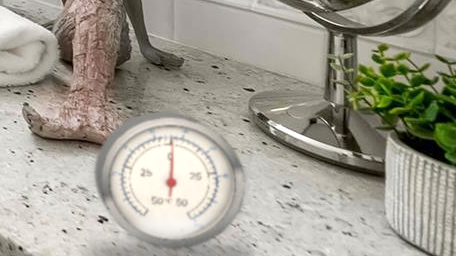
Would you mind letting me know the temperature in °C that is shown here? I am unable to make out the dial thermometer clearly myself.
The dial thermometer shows 0 °C
